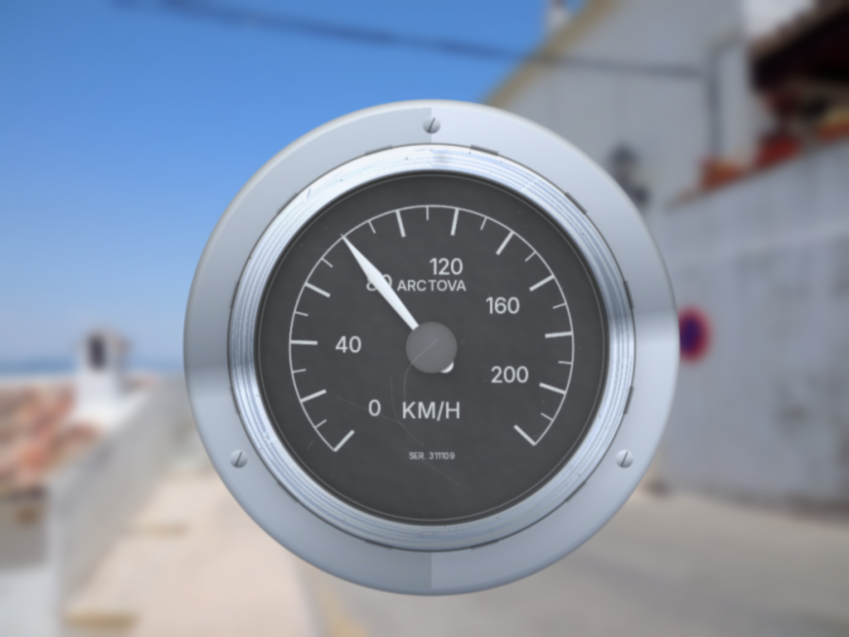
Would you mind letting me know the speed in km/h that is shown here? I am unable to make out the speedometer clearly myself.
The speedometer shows 80 km/h
